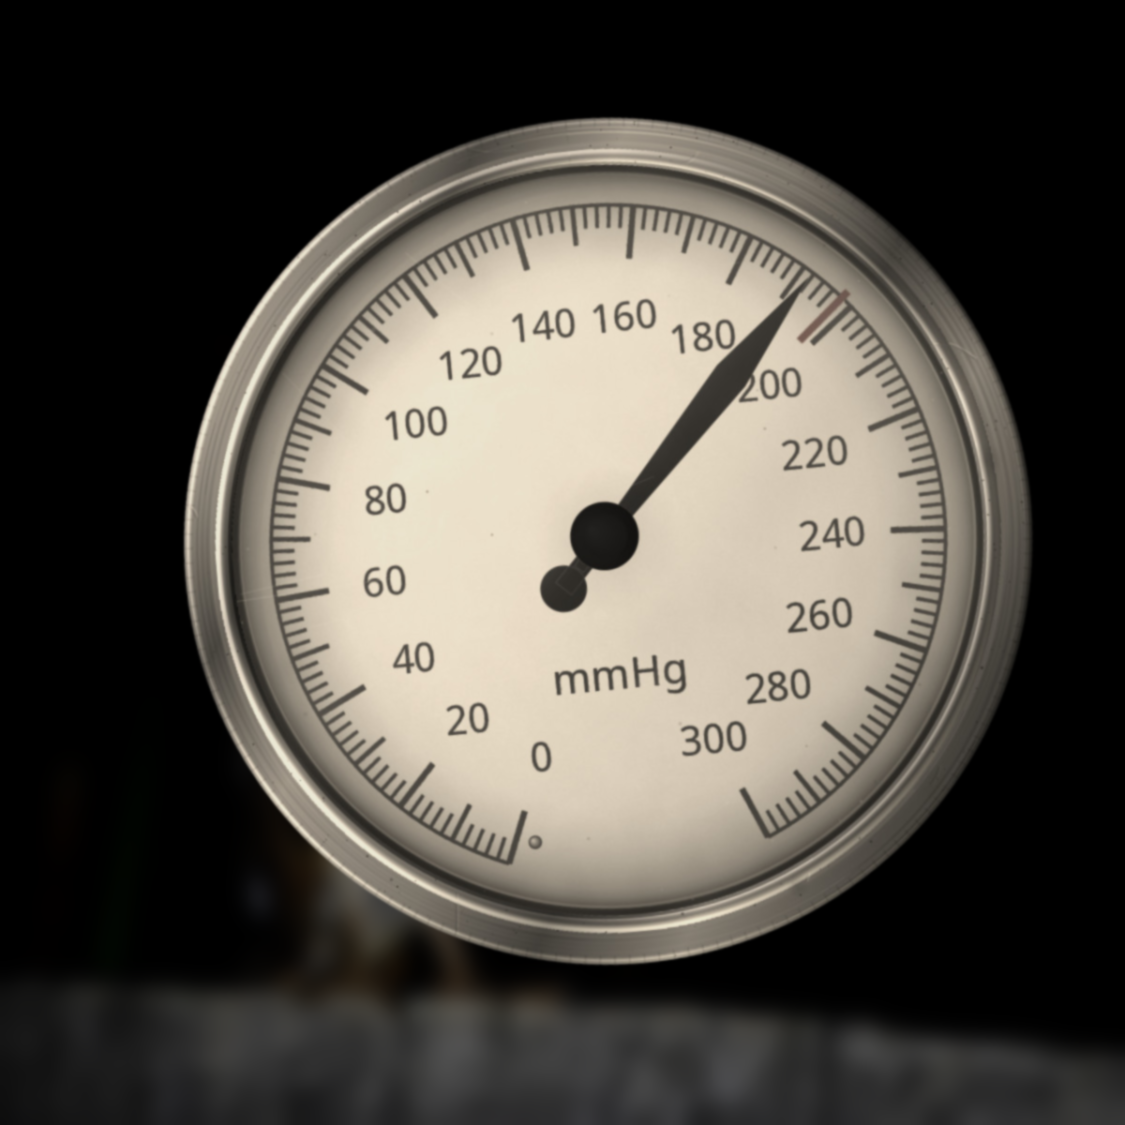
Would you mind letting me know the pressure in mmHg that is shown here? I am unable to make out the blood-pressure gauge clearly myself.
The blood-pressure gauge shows 192 mmHg
